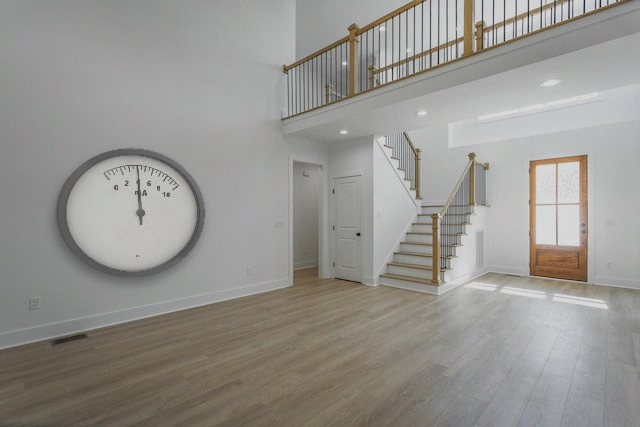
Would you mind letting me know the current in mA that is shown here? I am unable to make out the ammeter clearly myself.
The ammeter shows 4 mA
